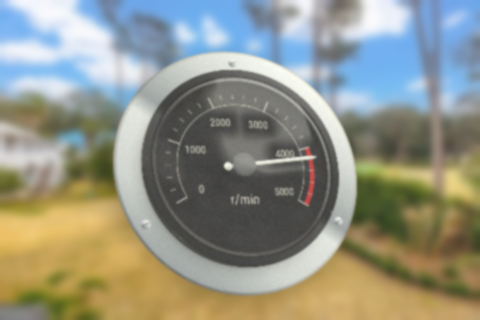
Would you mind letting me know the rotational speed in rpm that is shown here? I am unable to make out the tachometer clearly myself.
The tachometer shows 4200 rpm
